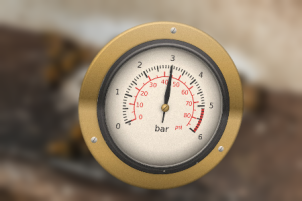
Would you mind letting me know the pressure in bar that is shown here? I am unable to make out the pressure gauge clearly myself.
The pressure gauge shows 3 bar
